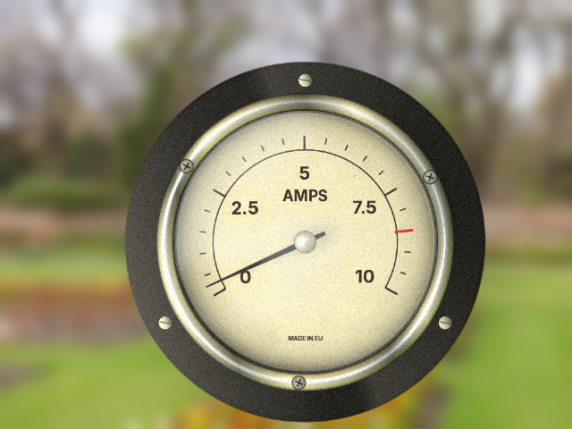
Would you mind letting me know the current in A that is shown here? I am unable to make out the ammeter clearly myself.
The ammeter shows 0.25 A
